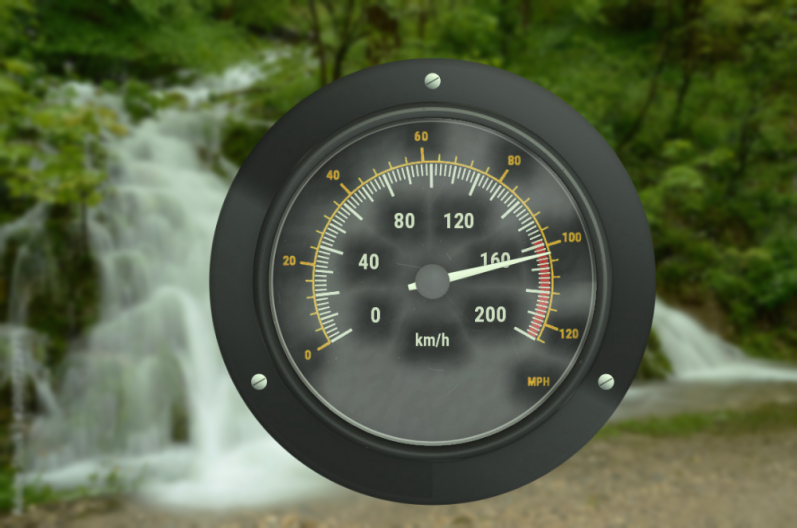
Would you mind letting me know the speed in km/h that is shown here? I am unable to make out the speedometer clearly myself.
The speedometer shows 164 km/h
